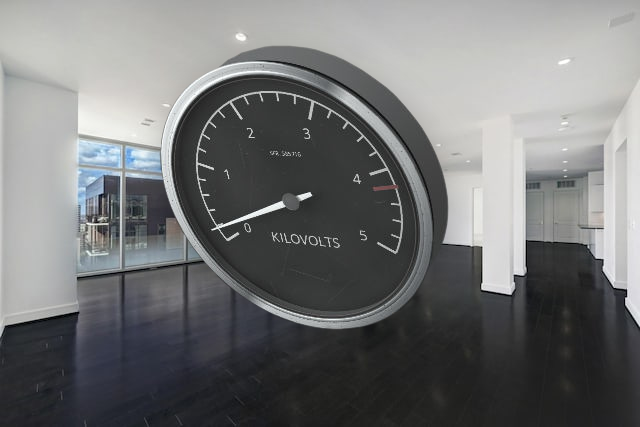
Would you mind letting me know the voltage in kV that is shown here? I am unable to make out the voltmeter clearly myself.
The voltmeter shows 0.2 kV
